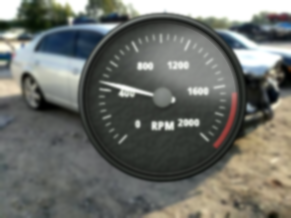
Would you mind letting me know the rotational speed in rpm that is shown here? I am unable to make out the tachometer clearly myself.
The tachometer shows 450 rpm
